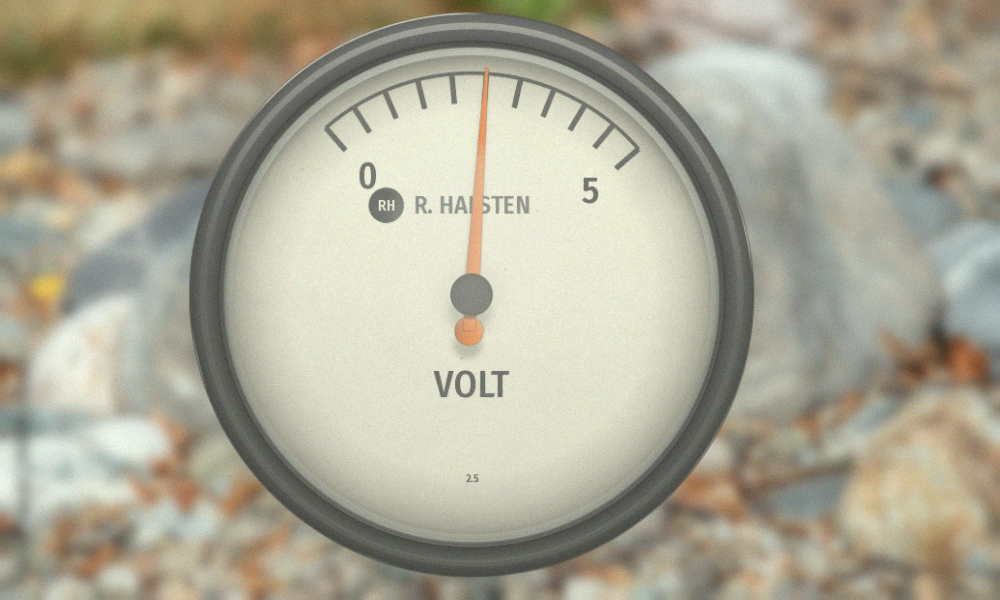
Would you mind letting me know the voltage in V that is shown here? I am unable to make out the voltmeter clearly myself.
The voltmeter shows 2.5 V
